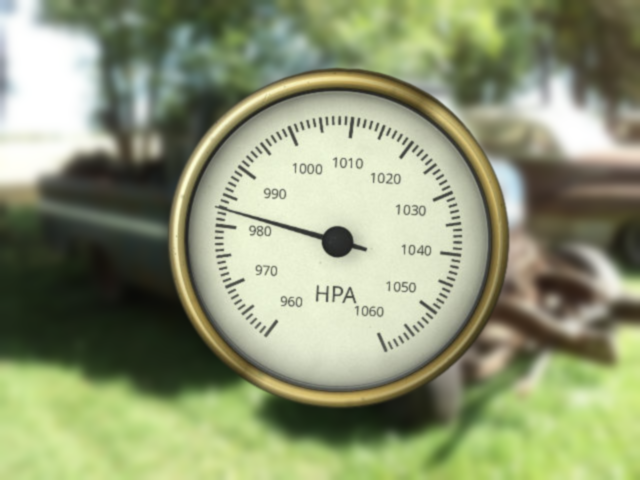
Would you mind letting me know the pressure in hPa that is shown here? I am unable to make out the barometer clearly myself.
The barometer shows 983 hPa
